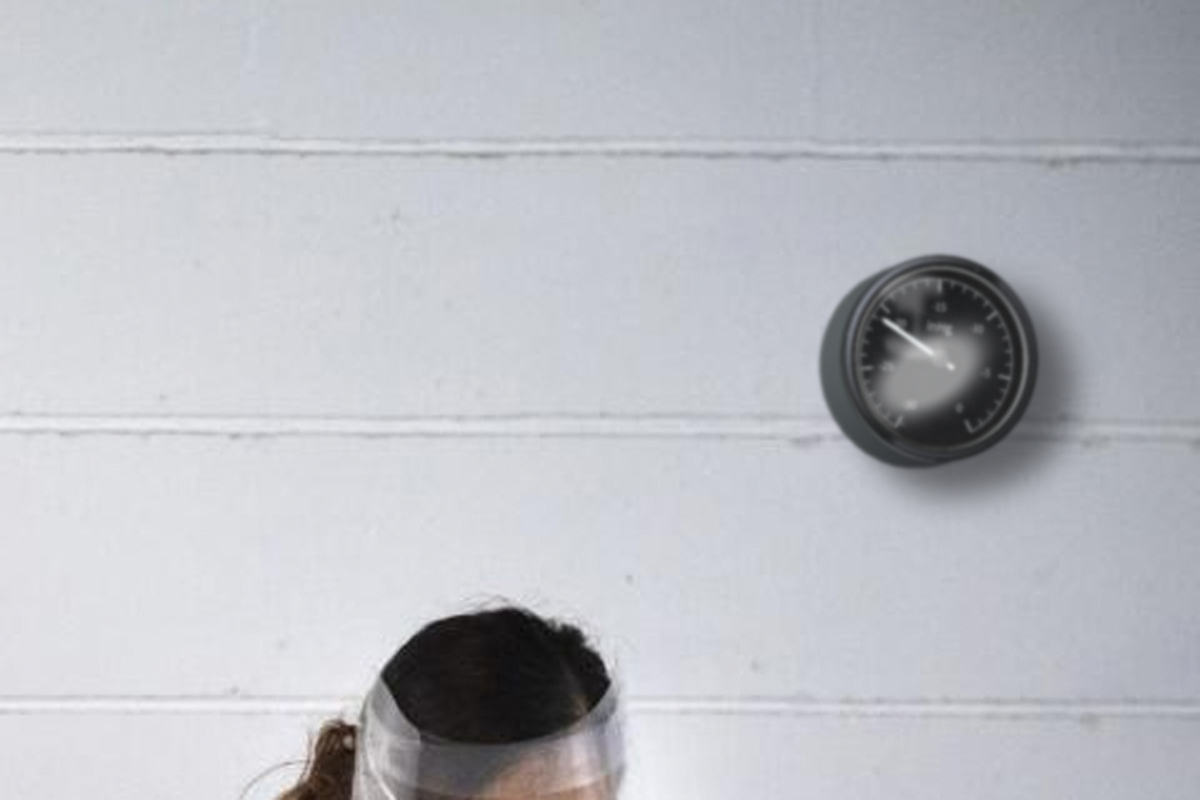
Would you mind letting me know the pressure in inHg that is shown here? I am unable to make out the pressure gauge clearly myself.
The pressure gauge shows -21 inHg
